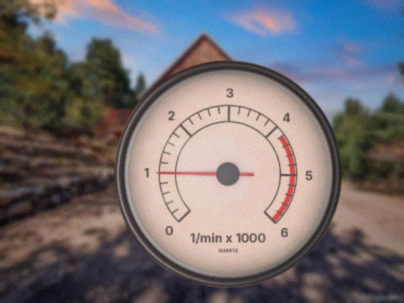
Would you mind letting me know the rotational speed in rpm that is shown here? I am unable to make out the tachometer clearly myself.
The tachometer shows 1000 rpm
